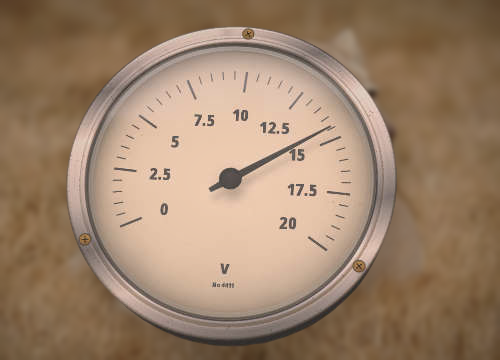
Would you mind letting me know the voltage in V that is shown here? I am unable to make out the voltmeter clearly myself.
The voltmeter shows 14.5 V
